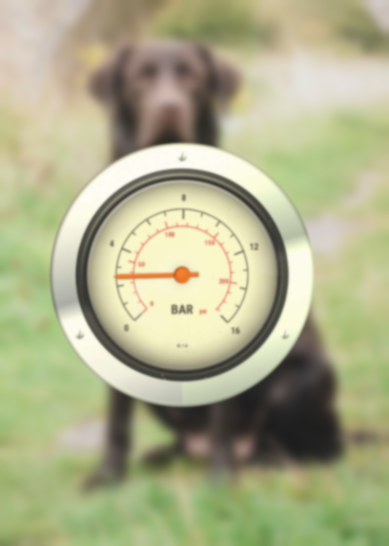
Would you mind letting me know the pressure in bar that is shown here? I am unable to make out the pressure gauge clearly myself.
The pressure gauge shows 2.5 bar
